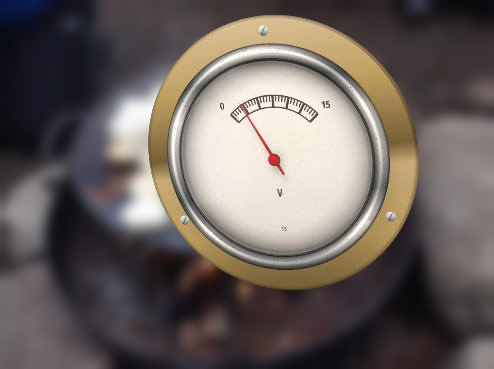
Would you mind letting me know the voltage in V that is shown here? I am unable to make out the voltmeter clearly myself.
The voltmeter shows 2.5 V
